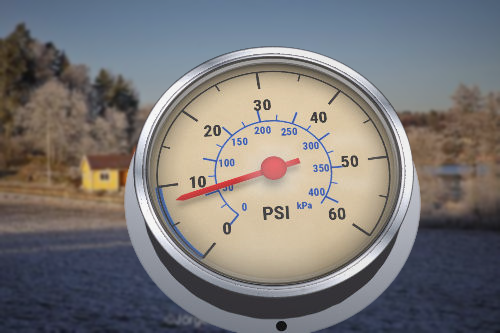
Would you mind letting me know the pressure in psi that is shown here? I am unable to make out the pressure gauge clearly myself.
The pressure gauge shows 7.5 psi
